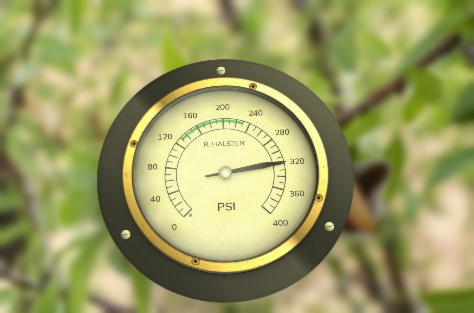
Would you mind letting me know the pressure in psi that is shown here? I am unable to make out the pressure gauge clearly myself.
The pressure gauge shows 320 psi
